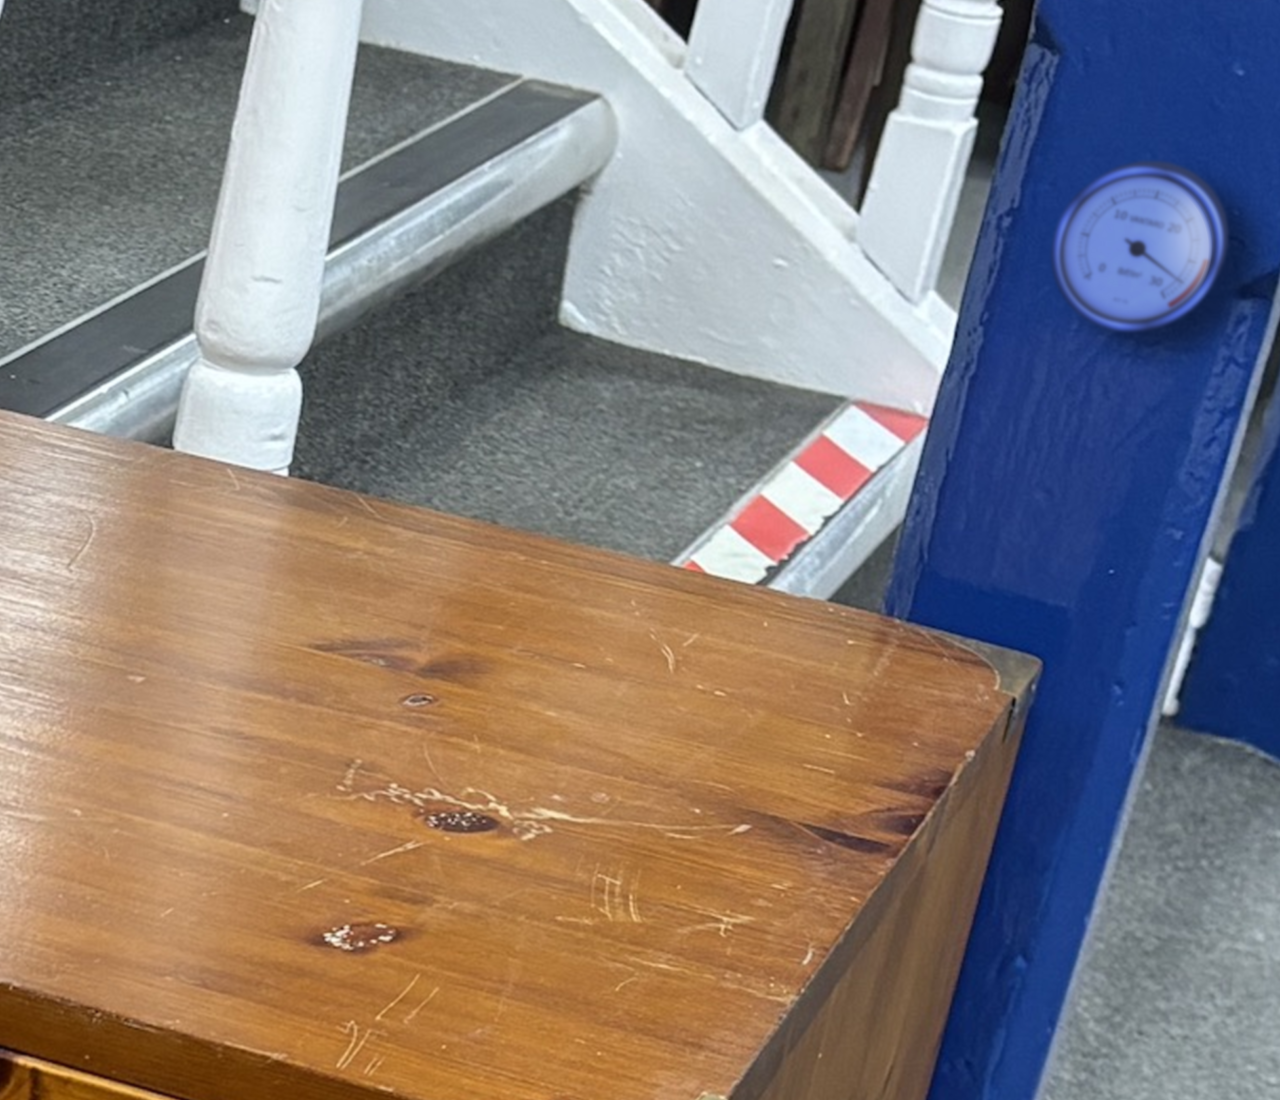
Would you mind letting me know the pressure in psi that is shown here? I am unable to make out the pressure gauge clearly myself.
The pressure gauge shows 27.5 psi
